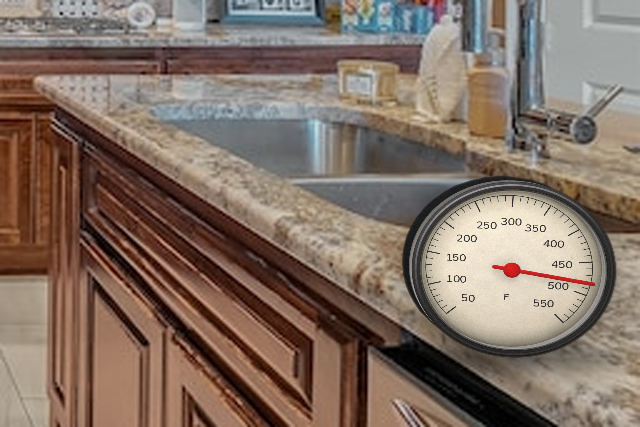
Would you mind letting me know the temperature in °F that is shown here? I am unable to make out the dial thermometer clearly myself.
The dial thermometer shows 480 °F
